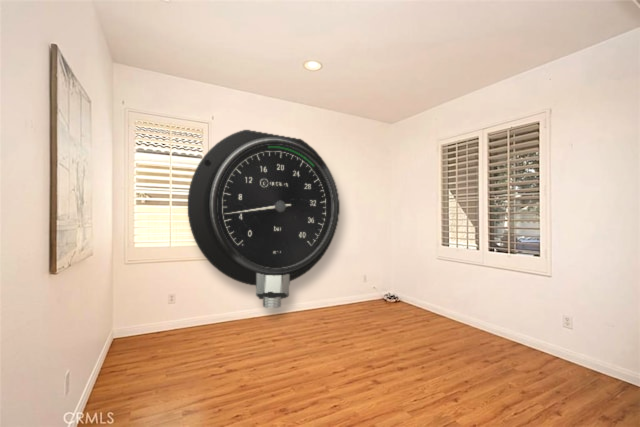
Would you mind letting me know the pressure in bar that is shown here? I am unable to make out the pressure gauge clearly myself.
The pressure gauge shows 5 bar
